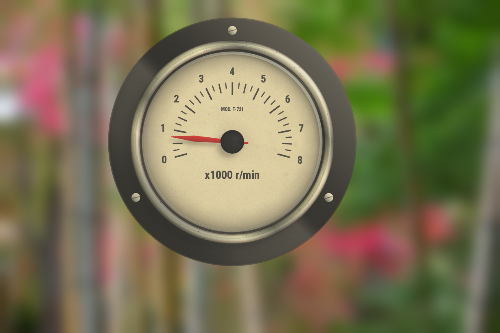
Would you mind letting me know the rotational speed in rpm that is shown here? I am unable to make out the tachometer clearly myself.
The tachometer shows 750 rpm
